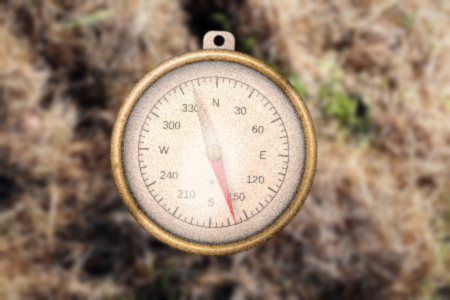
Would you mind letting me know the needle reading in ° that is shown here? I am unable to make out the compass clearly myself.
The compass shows 160 °
